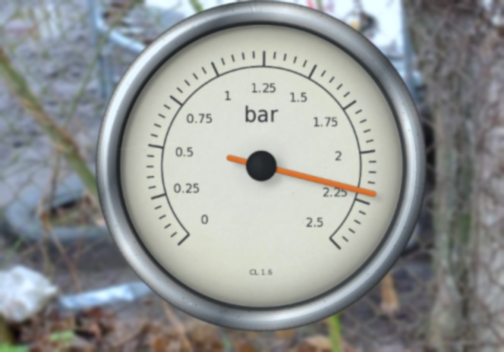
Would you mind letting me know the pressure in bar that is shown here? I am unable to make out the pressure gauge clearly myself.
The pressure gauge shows 2.2 bar
